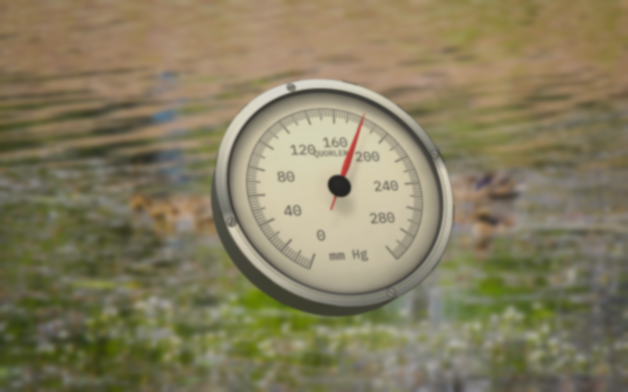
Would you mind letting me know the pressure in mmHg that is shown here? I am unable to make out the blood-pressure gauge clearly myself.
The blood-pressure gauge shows 180 mmHg
